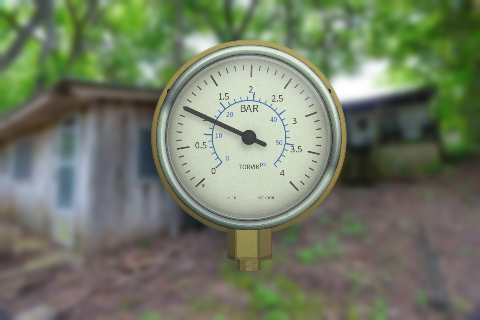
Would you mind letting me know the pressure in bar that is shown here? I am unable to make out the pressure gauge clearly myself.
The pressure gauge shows 1 bar
